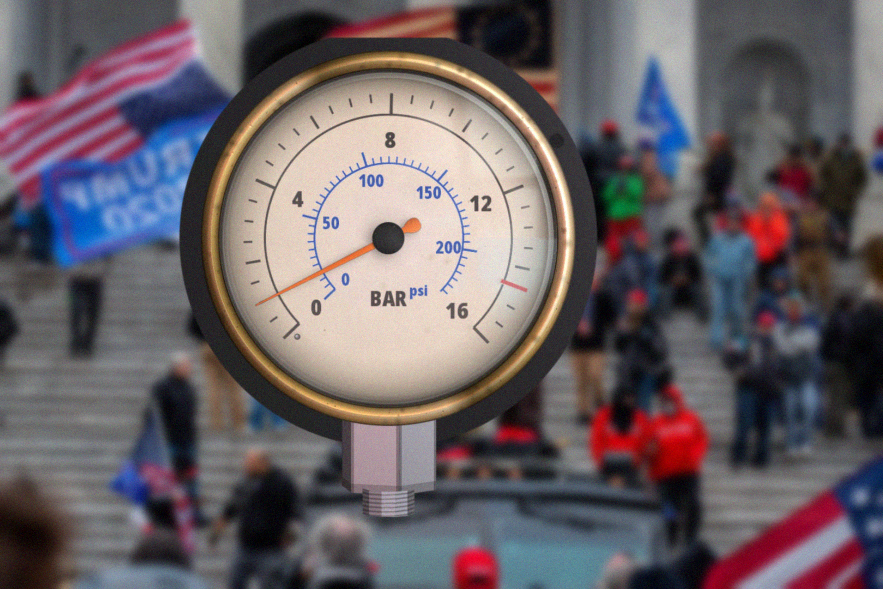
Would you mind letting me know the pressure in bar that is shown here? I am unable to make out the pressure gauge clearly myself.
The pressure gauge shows 1 bar
